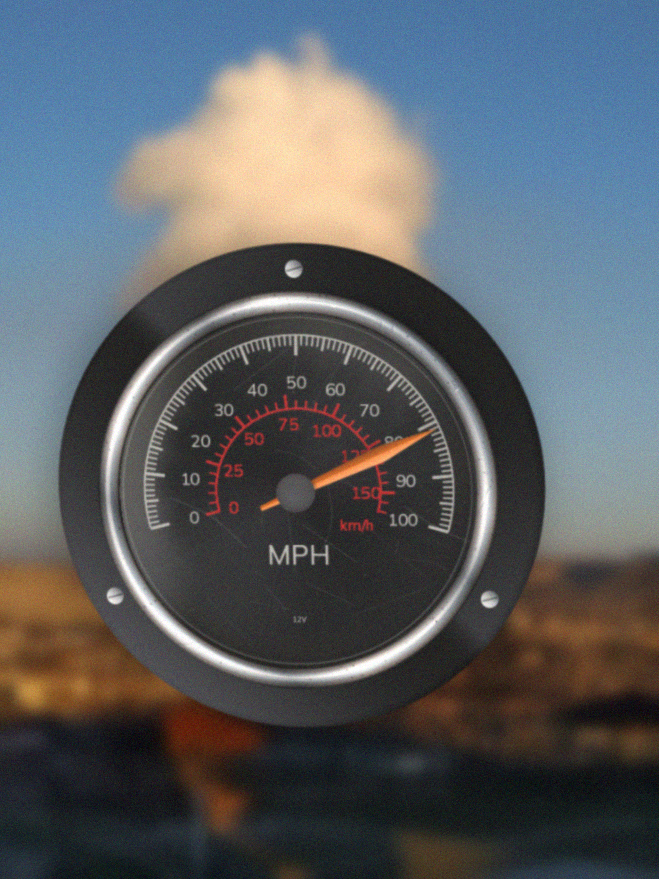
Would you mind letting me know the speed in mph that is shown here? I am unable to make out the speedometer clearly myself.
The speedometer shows 81 mph
